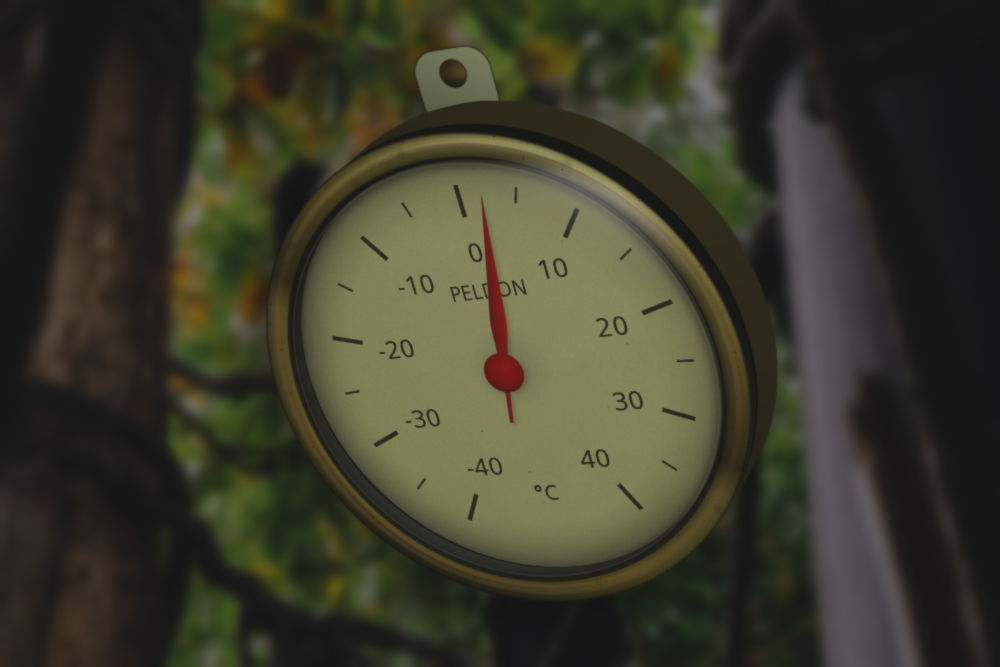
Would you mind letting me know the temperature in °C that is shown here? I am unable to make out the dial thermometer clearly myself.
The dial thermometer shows 2.5 °C
